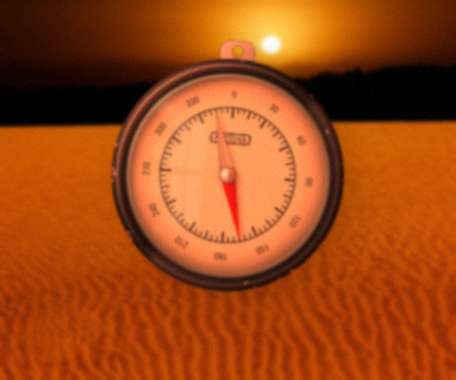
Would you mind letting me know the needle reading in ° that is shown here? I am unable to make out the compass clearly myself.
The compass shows 165 °
